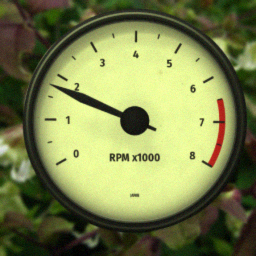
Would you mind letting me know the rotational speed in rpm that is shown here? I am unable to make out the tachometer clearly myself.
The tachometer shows 1750 rpm
